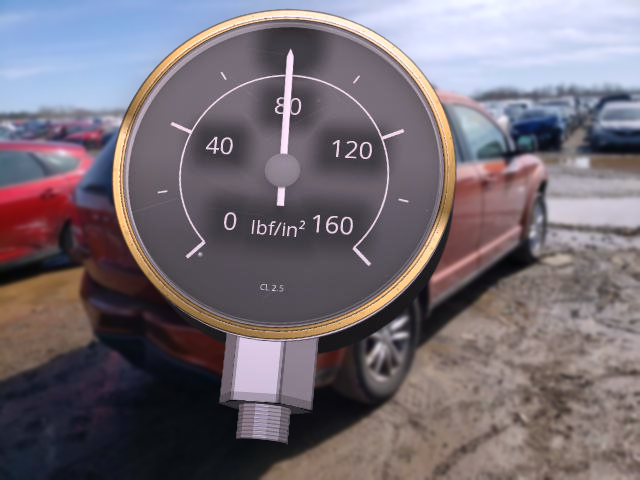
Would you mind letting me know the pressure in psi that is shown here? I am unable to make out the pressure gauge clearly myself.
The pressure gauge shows 80 psi
